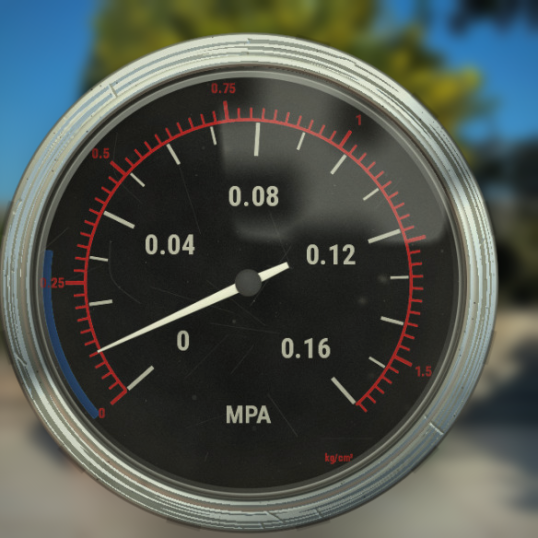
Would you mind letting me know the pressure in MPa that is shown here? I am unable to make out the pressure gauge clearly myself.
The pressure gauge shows 0.01 MPa
